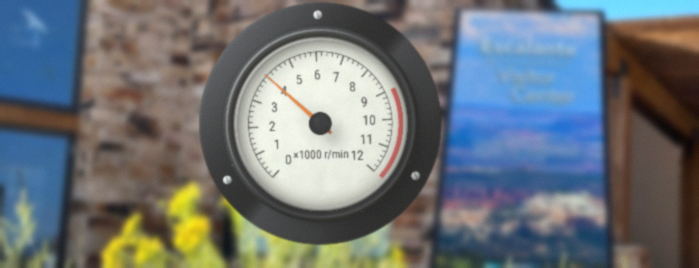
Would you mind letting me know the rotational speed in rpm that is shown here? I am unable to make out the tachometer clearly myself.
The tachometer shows 4000 rpm
